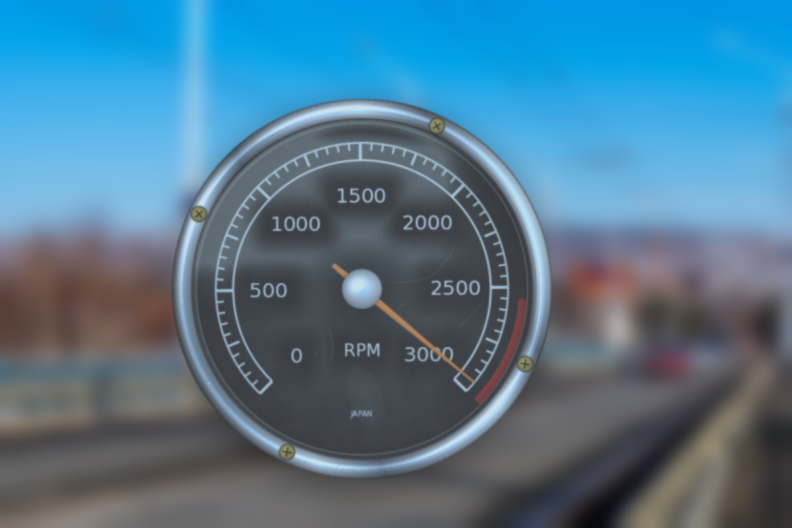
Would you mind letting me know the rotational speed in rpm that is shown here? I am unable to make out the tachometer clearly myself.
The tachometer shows 2950 rpm
